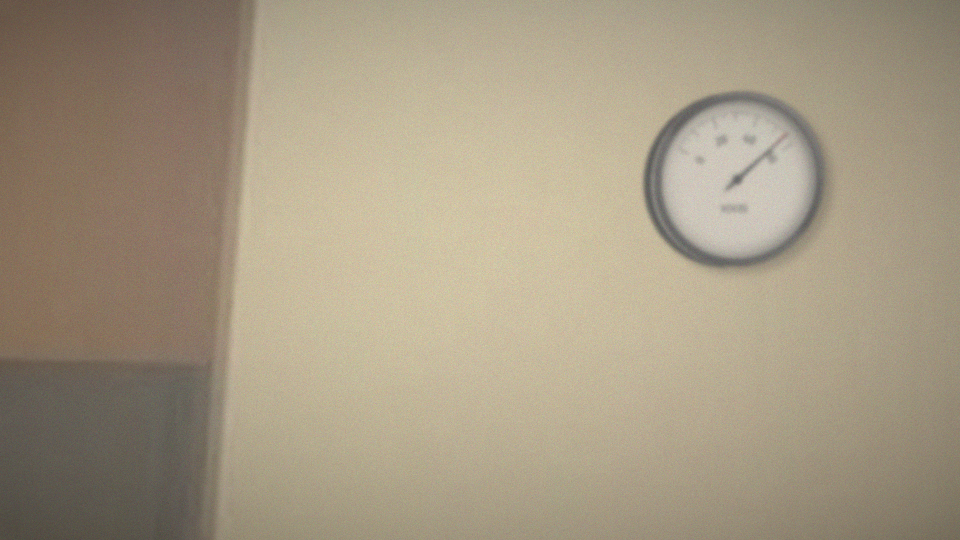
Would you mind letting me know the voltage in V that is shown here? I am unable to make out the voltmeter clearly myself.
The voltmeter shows 55 V
